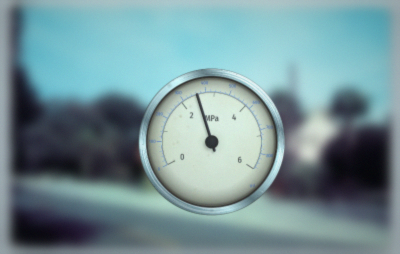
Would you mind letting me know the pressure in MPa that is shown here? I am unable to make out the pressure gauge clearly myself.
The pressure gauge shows 2.5 MPa
